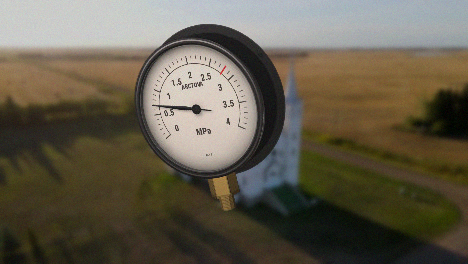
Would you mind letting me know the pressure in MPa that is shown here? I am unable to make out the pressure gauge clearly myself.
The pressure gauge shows 0.7 MPa
